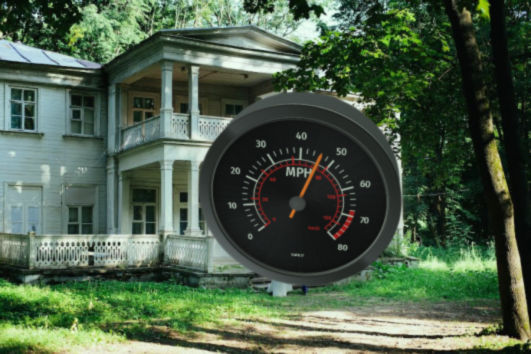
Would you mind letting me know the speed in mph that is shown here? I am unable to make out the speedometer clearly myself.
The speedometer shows 46 mph
